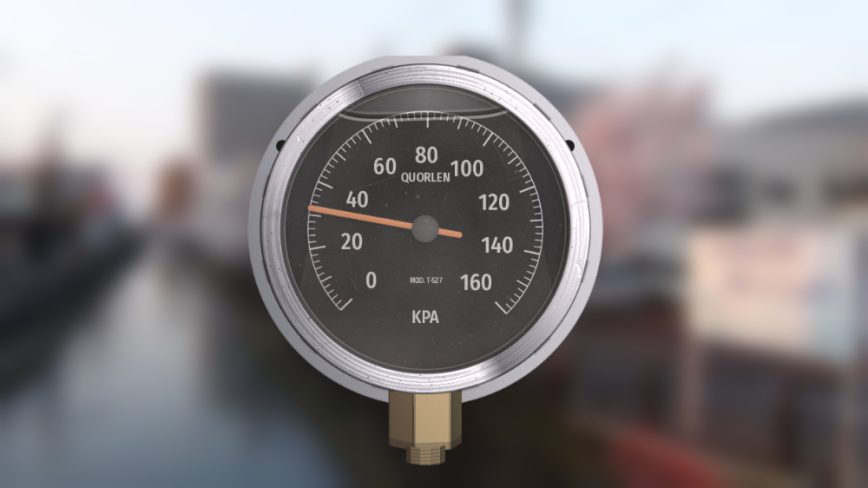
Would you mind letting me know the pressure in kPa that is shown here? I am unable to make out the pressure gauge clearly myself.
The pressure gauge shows 32 kPa
